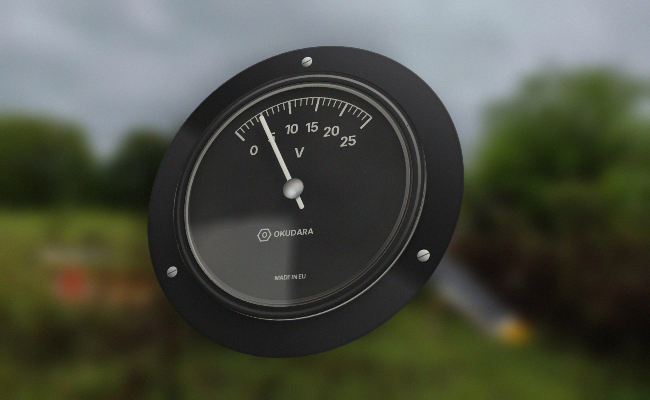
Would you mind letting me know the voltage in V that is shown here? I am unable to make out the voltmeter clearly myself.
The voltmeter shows 5 V
